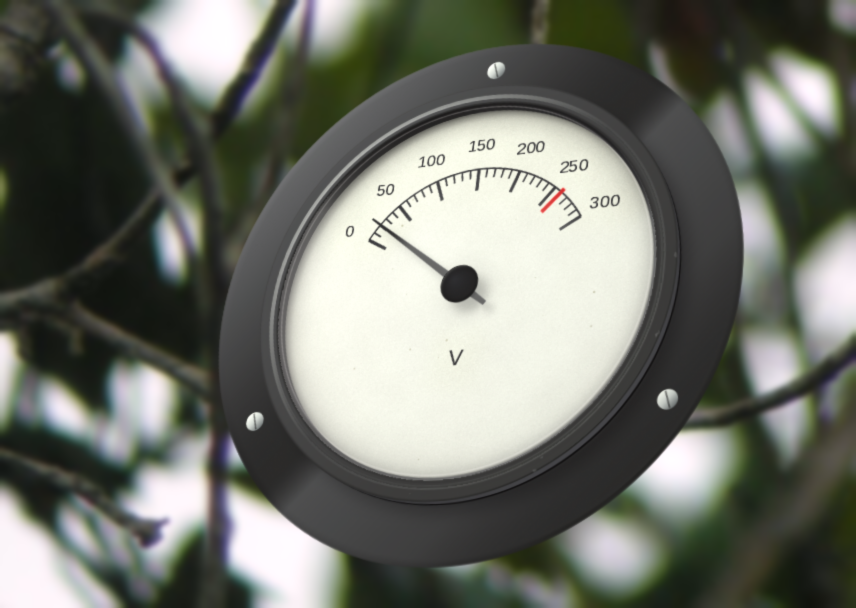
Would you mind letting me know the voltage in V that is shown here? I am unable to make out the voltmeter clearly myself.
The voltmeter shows 20 V
